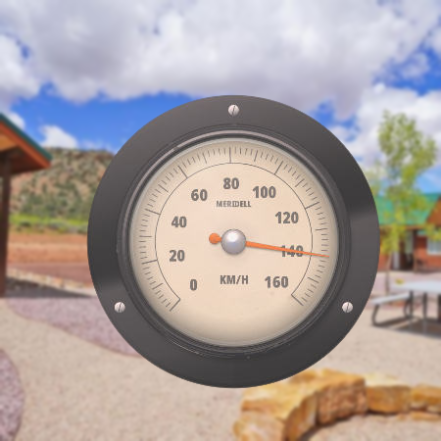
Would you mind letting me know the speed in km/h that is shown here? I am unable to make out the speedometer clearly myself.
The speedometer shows 140 km/h
